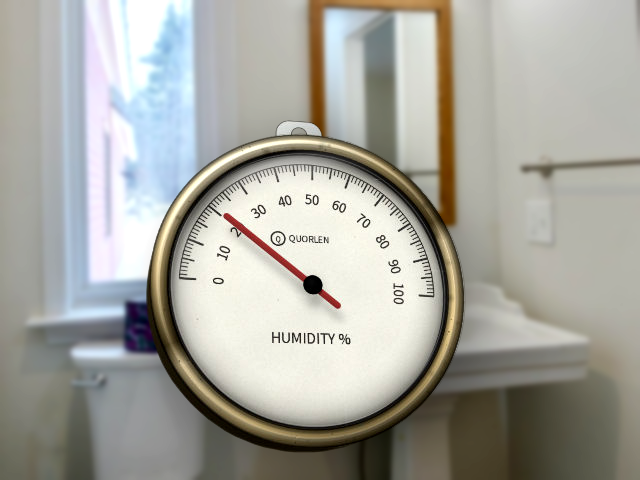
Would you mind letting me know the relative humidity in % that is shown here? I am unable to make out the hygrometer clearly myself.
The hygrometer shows 20 %
